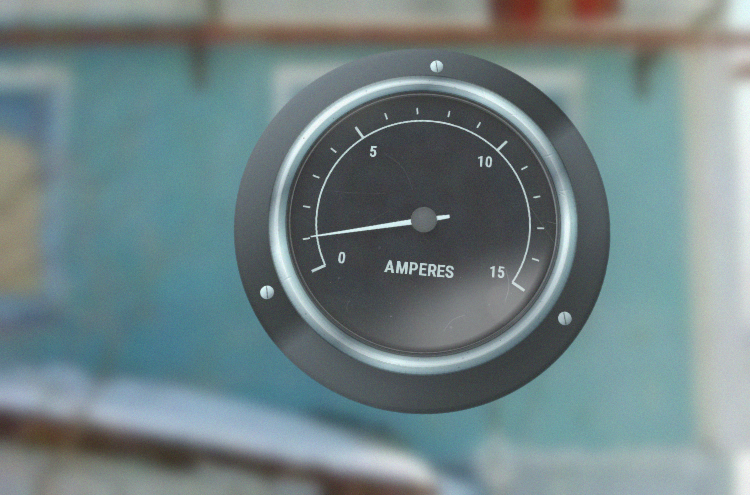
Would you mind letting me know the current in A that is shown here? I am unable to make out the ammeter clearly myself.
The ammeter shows 1 A
